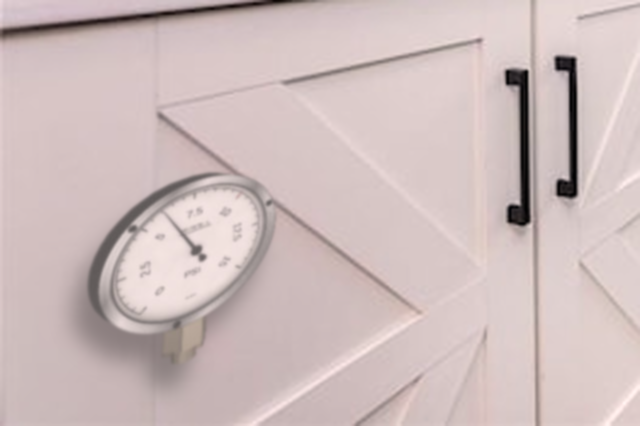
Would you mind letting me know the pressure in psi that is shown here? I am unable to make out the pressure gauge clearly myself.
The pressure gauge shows 6 psi
